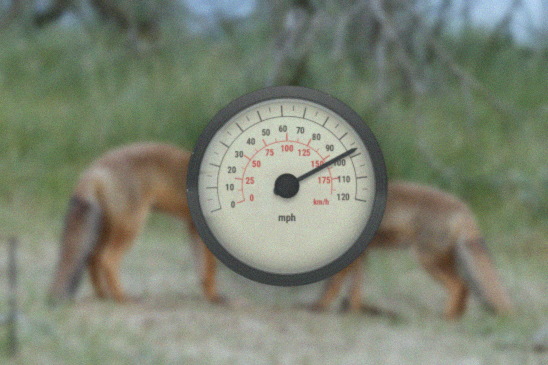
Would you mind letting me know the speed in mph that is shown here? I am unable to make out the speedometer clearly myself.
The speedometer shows 97.5 mph
